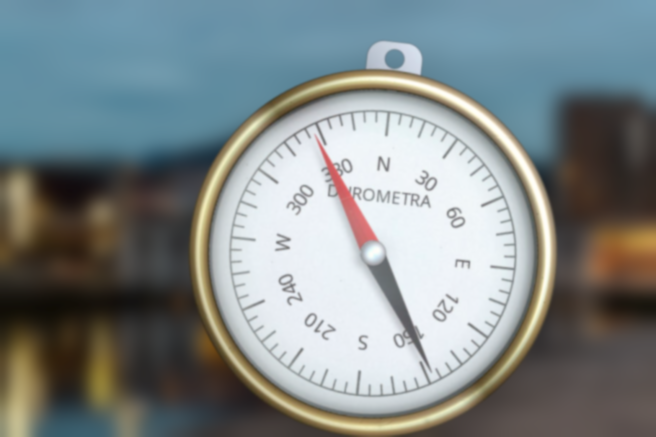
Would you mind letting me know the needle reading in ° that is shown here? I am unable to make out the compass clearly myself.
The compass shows 327.5 °
